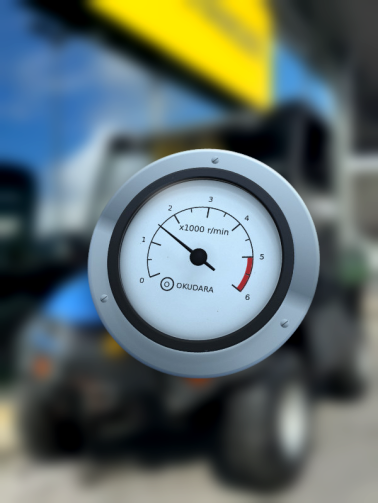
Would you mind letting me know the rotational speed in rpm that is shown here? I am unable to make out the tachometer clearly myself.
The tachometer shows 1500 rpm
